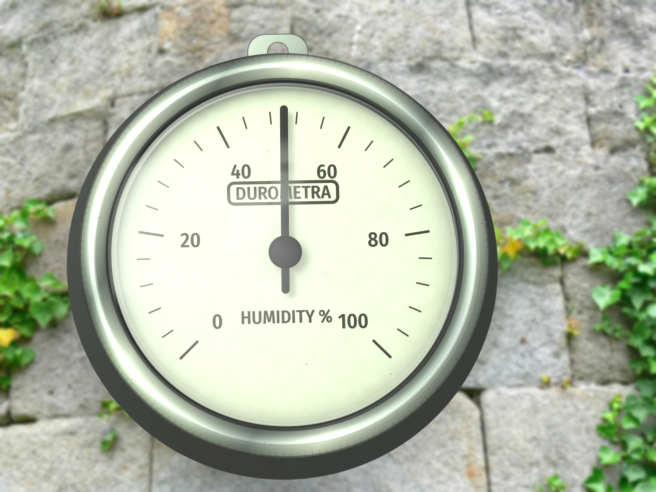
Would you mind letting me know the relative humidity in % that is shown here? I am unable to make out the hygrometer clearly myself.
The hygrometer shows 50 %
